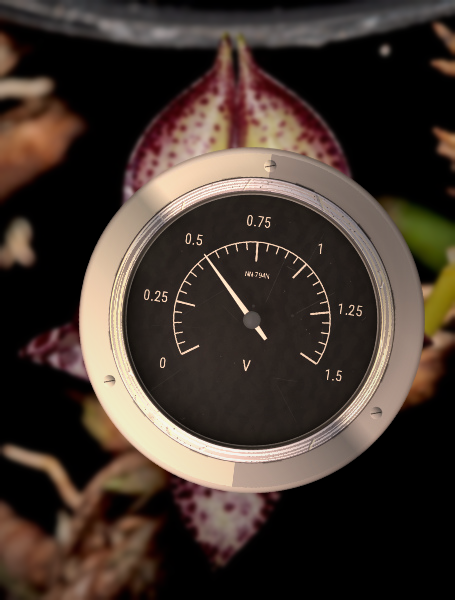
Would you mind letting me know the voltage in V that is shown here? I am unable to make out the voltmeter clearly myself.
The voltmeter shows 0.5 V
